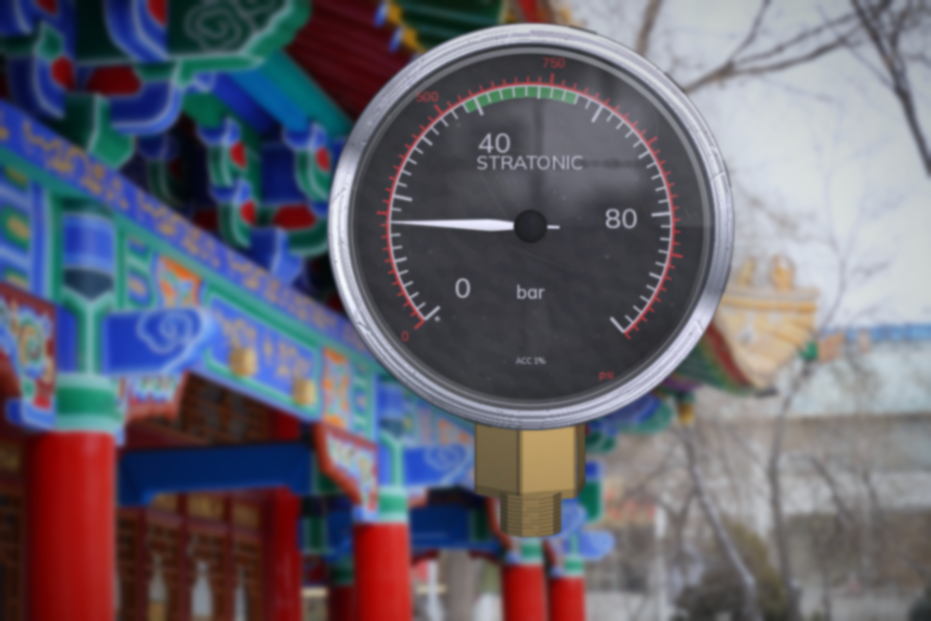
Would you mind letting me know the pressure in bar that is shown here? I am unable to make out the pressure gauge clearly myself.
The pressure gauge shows 16 bar
